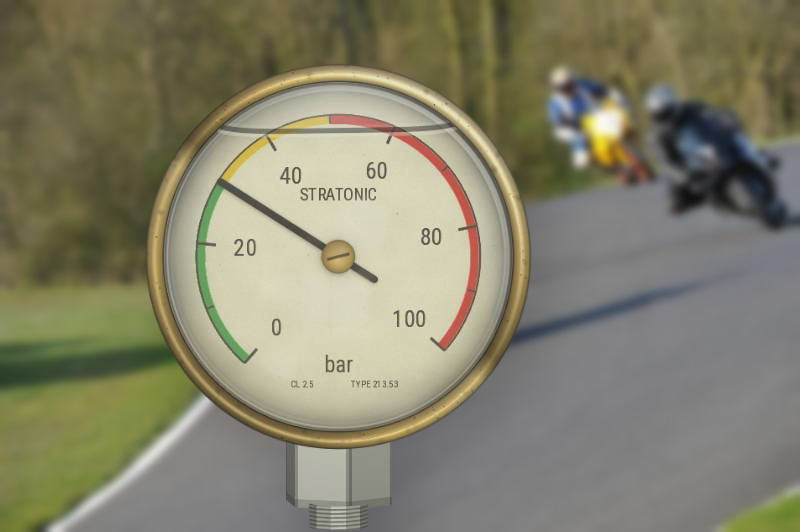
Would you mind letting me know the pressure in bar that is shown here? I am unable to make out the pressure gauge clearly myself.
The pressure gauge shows 30 bar
